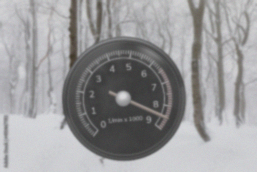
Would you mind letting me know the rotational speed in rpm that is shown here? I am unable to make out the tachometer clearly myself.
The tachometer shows 8500 rpm
